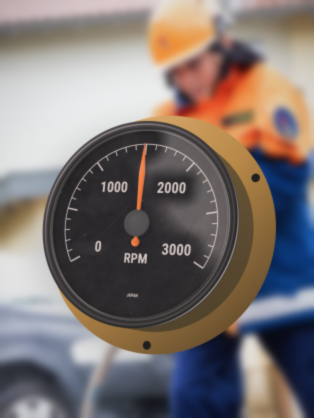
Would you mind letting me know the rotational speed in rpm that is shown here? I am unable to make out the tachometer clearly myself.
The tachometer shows 1500 rpm
